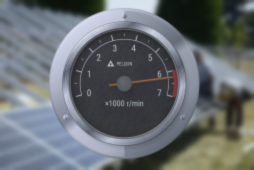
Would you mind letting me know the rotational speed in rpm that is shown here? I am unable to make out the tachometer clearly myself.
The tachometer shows 6250 rpm
